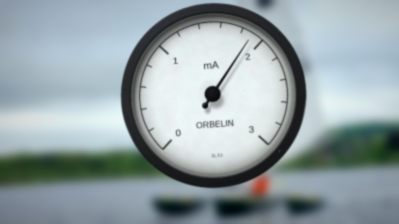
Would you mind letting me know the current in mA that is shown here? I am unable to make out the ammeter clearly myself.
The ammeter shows 1.9 mA
